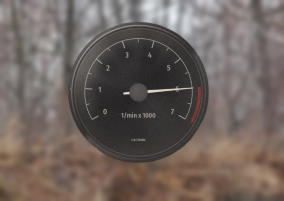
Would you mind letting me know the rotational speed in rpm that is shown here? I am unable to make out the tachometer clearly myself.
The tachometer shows 6000 rpm
